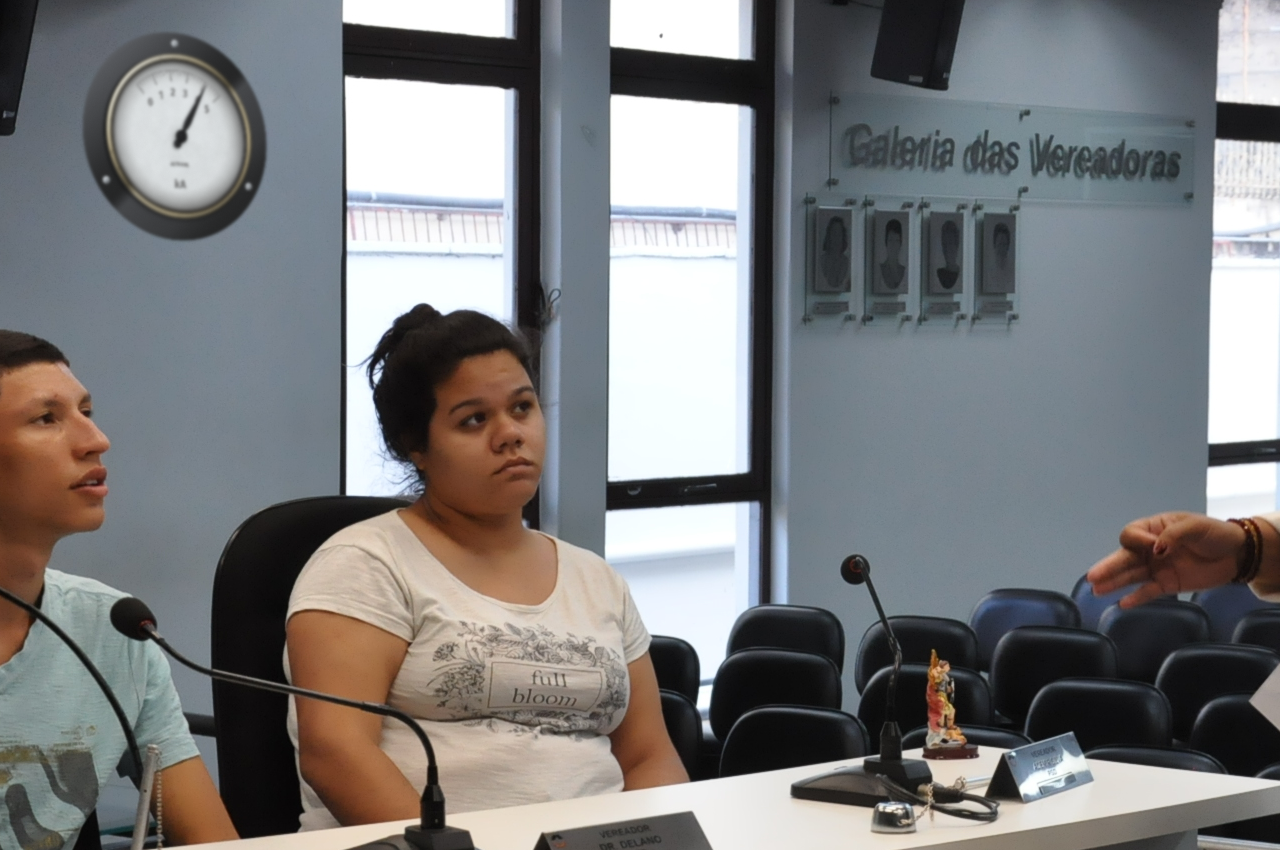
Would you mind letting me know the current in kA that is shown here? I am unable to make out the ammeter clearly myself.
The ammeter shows 4 kA
